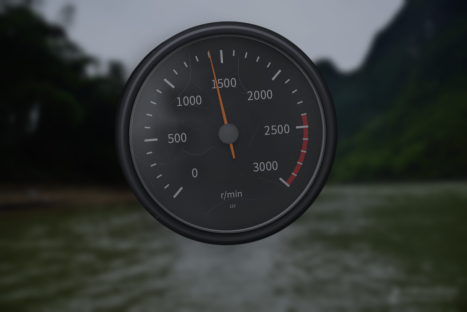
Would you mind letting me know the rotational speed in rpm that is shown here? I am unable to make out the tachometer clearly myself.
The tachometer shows 1400 rpm
